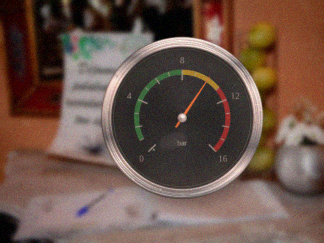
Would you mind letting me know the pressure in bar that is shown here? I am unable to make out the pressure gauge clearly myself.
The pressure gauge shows 10 bar
